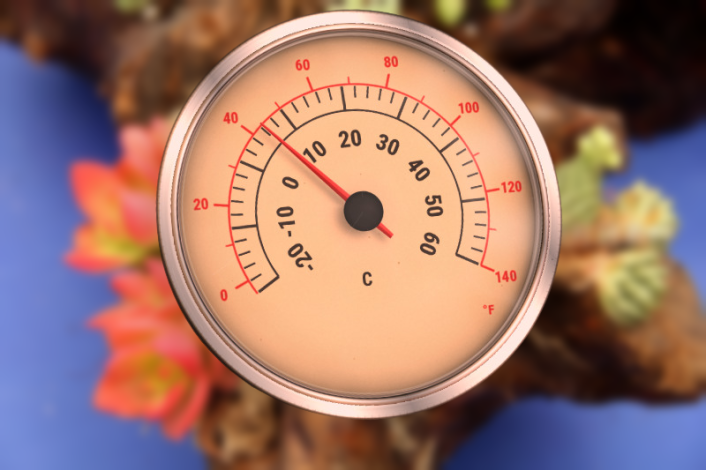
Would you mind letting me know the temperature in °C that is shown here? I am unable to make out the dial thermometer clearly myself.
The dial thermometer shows 6 °C
